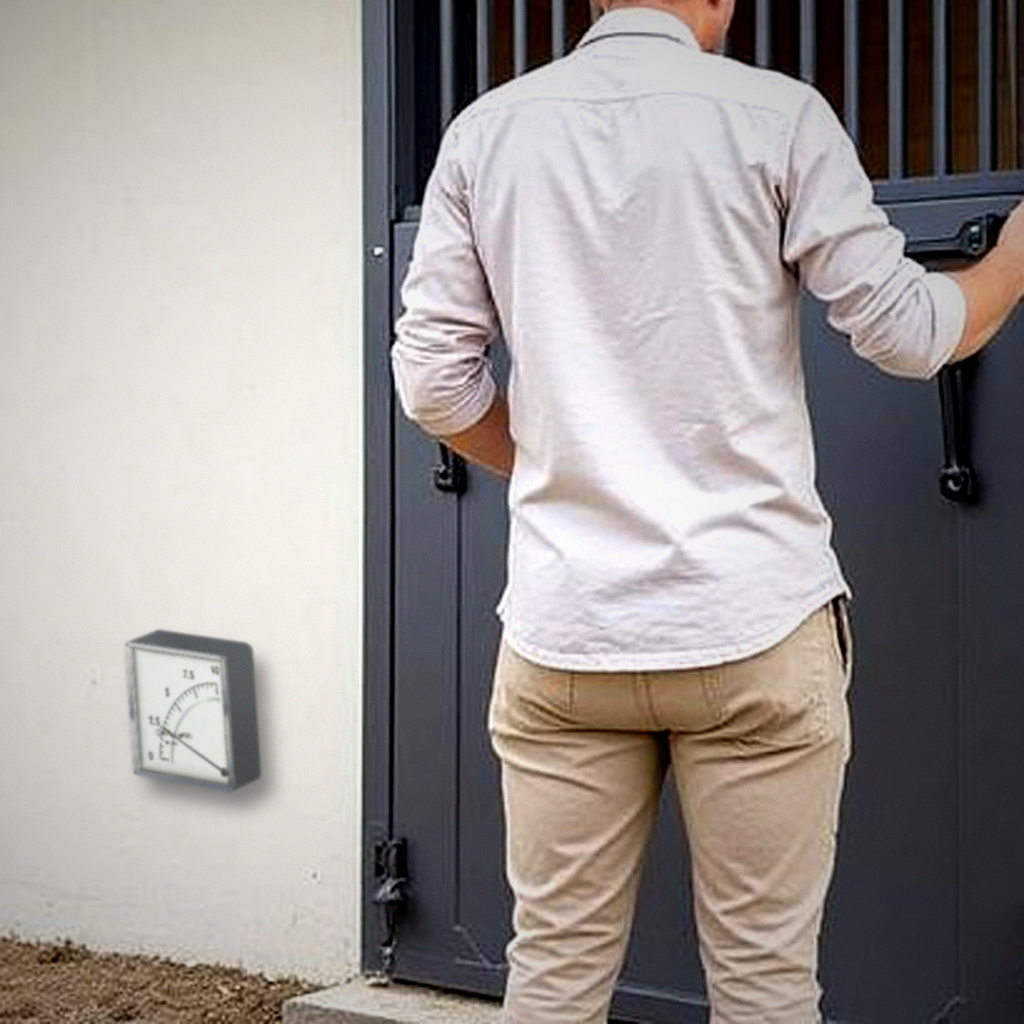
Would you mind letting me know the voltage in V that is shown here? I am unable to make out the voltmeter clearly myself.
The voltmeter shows 2.5 V
